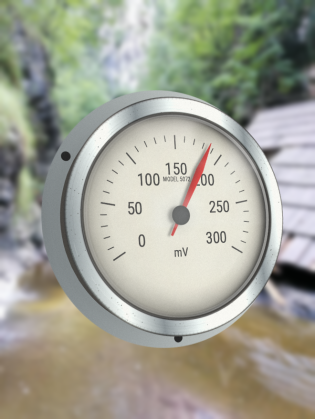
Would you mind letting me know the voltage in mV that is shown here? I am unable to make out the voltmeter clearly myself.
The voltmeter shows 185 mV
